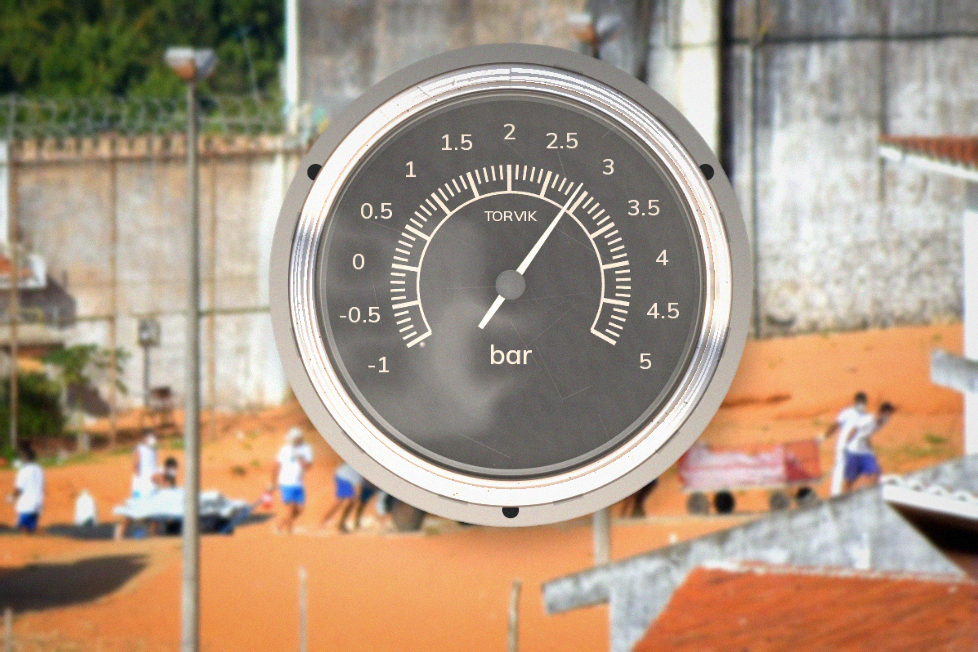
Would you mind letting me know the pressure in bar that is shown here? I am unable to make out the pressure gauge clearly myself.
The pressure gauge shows 2.9 bar
